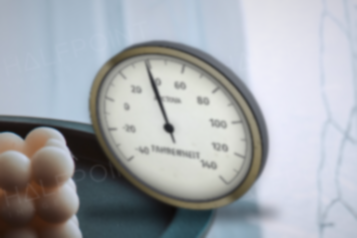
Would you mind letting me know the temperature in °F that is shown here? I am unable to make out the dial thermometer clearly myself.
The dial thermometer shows 40 °F
